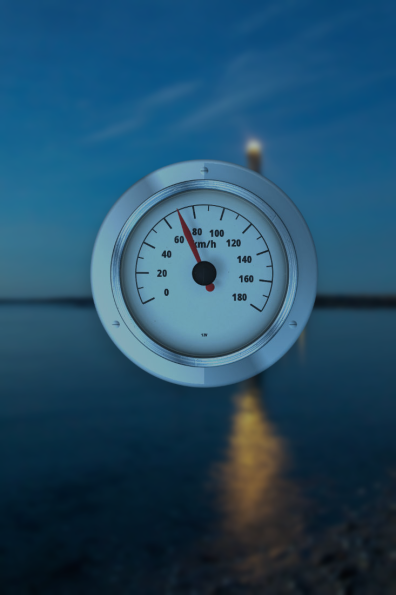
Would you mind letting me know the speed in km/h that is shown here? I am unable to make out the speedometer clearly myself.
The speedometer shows 70 km/h
